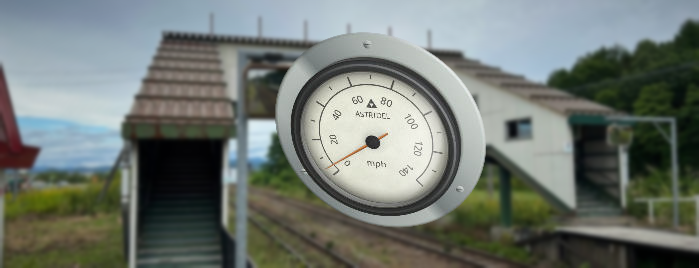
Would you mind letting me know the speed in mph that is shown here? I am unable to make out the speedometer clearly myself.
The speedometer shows 5 mph
